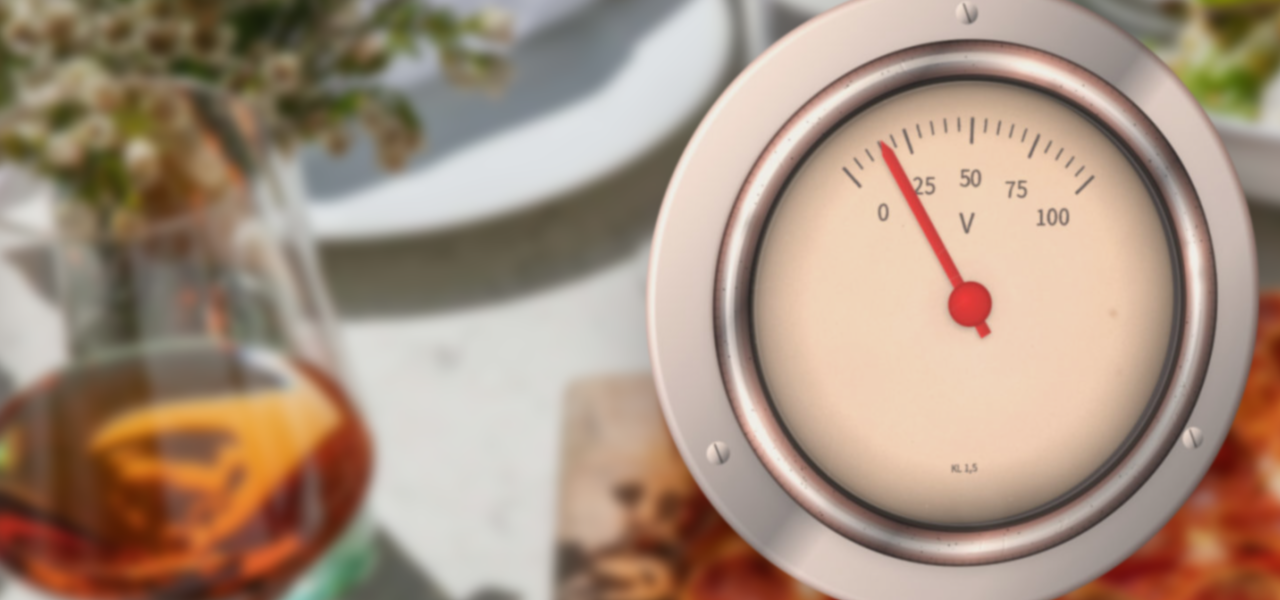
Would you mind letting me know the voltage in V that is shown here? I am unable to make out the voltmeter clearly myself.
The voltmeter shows 15 V
